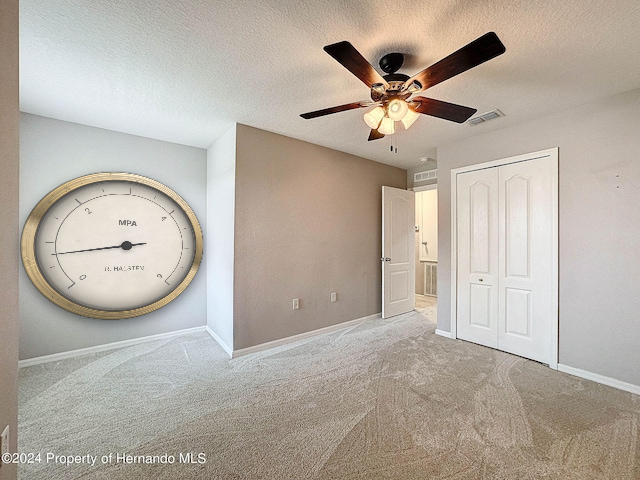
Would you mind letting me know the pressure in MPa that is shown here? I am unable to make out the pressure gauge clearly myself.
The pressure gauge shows 0.75 MPa
